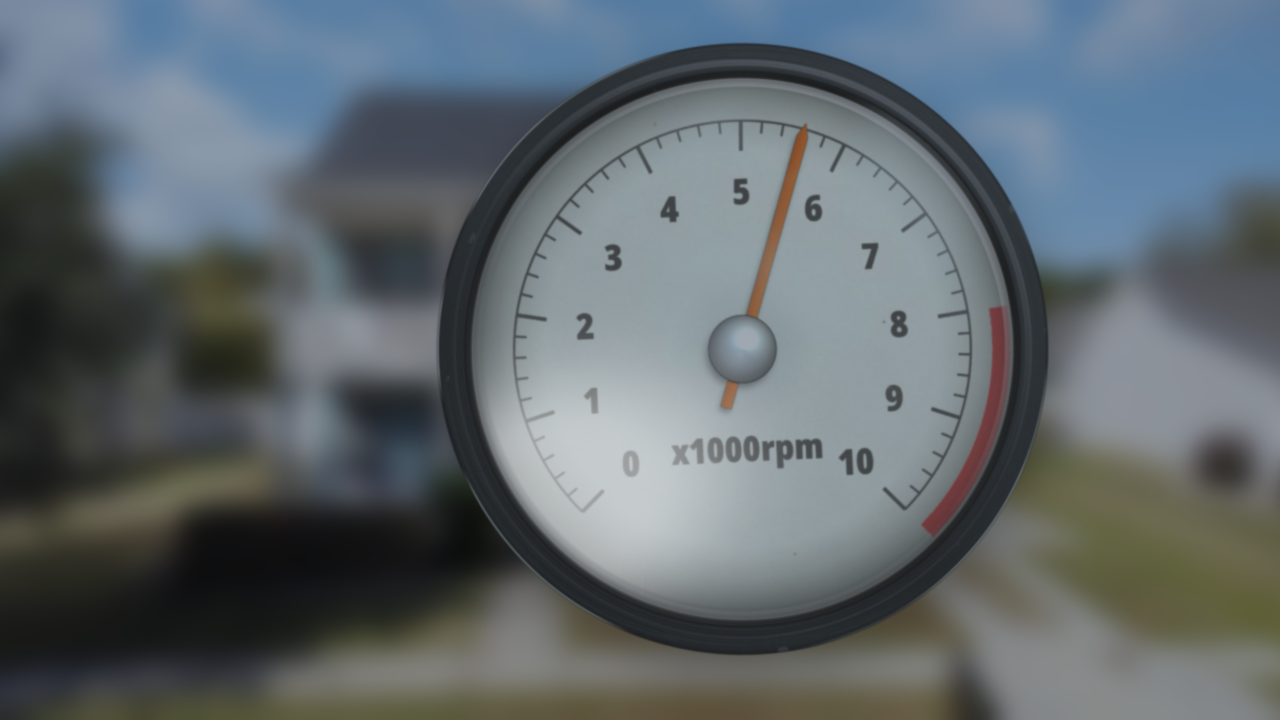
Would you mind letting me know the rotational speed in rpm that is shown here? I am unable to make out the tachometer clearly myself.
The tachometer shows 5600 rpm
